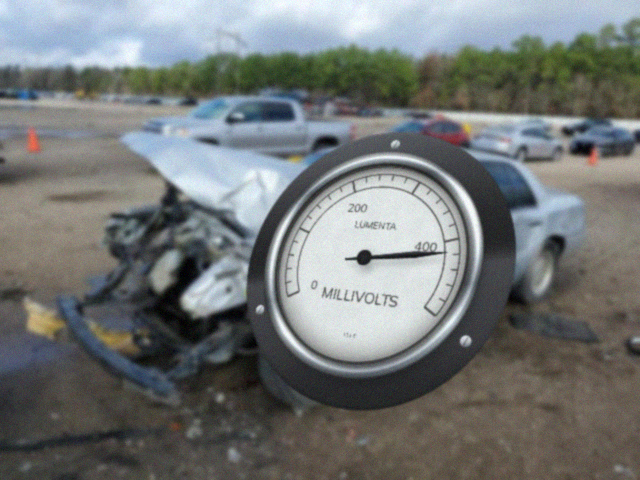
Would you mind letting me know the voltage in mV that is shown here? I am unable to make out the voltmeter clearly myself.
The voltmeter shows 420 mV
